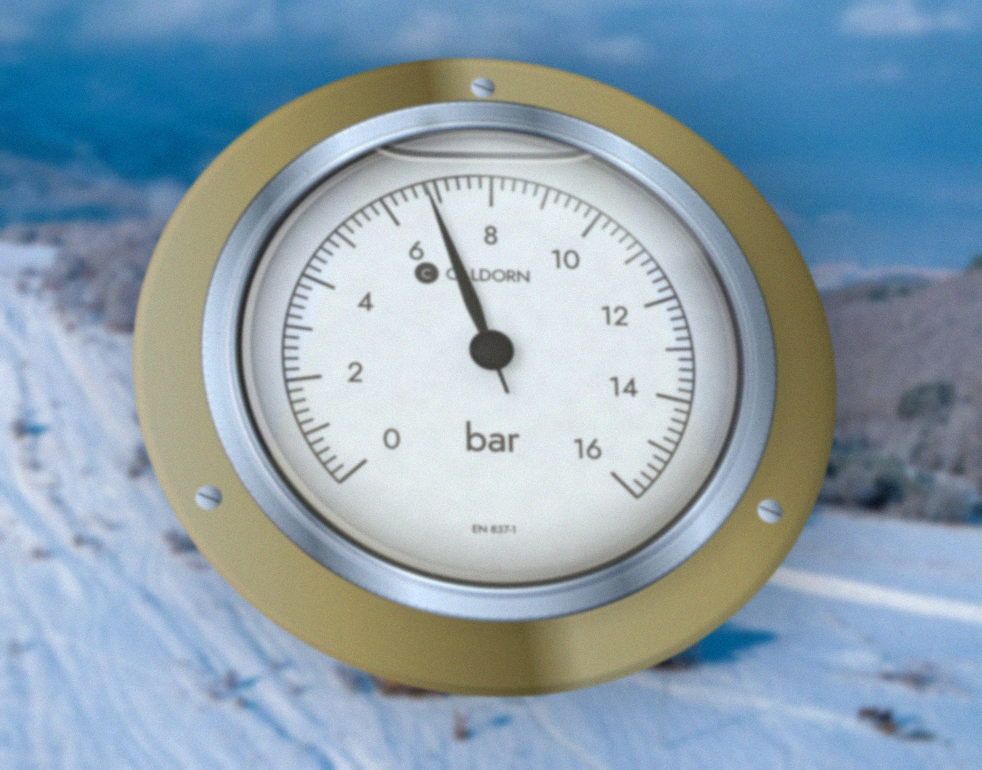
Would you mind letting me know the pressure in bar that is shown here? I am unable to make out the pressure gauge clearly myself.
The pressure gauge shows 6.8 bar
